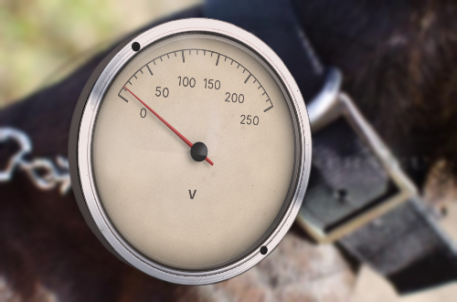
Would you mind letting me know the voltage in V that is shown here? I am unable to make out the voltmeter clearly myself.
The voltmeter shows 10 V
